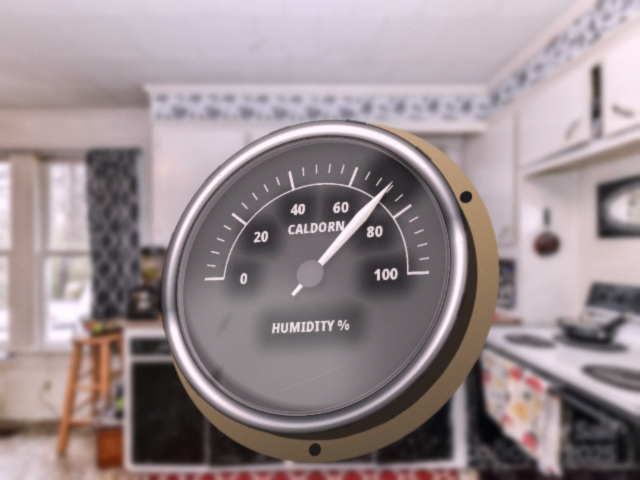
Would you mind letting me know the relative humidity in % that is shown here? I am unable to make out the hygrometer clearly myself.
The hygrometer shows 72 %
